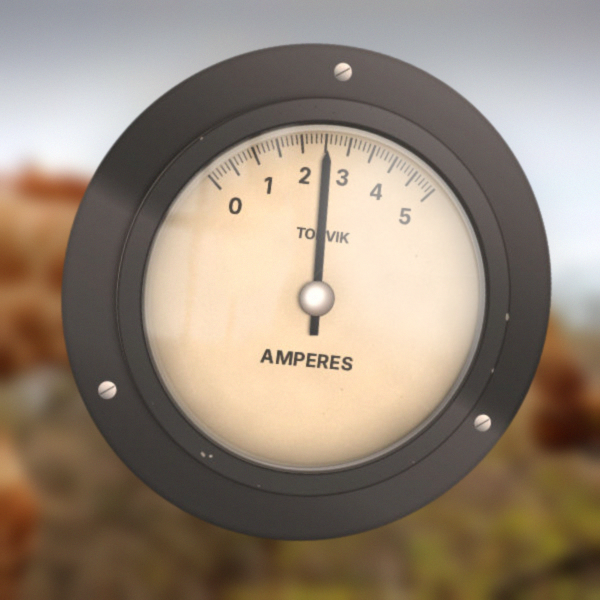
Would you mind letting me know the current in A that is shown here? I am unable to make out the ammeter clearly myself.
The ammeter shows 2.5 A
